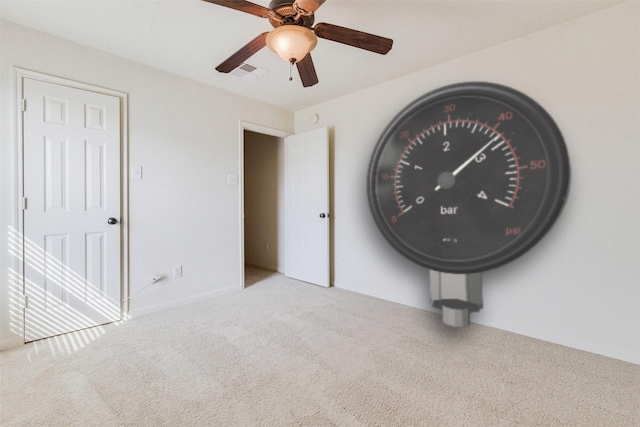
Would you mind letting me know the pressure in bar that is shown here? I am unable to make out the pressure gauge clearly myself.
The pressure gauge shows 2.9 bar
